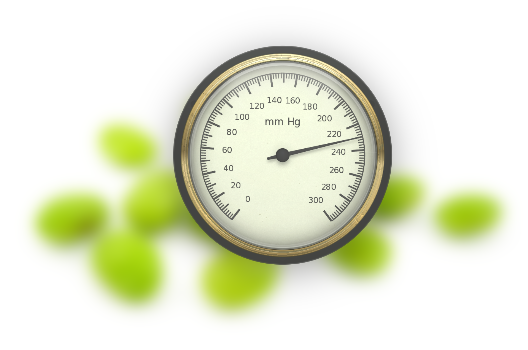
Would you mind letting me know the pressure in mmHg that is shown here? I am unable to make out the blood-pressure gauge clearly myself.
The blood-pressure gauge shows 230 mmHg
